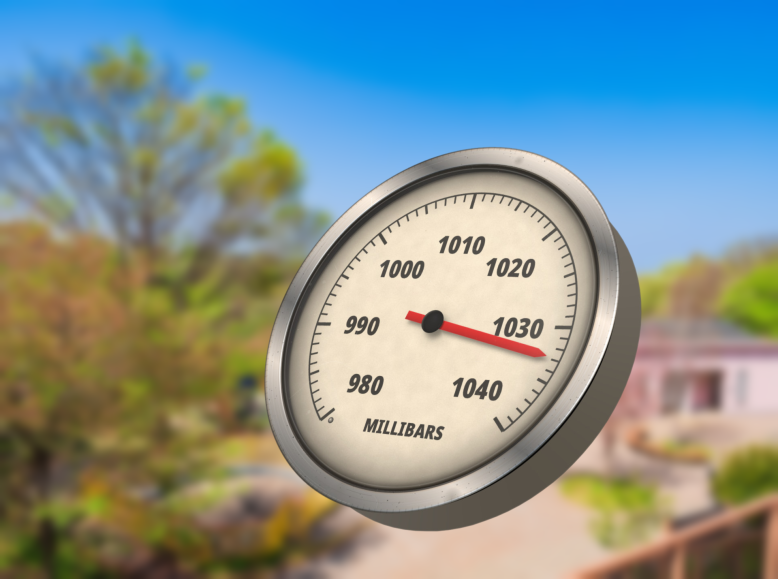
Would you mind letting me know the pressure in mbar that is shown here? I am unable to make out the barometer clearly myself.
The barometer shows 1033 mbar
